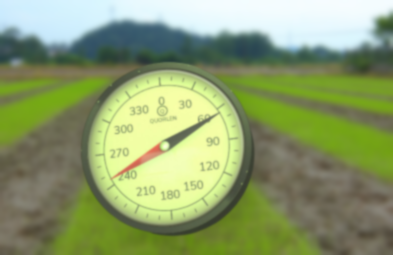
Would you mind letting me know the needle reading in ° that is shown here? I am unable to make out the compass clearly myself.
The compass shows 245 °
